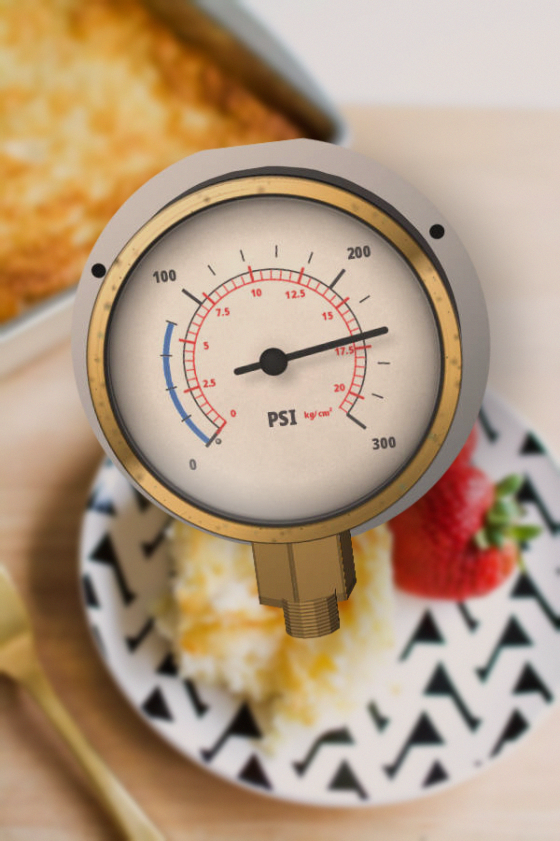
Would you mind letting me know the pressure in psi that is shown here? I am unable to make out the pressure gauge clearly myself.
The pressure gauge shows 240 psi
